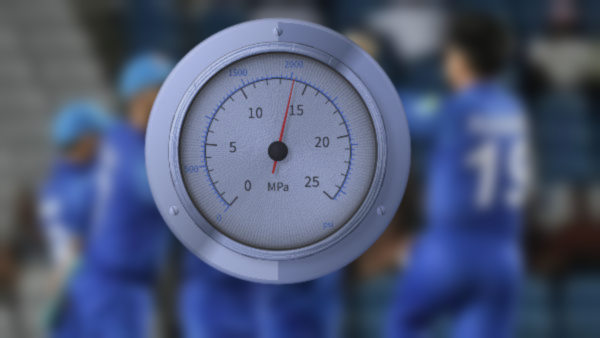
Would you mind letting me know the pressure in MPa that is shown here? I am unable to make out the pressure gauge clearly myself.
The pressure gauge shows 14 MPa
